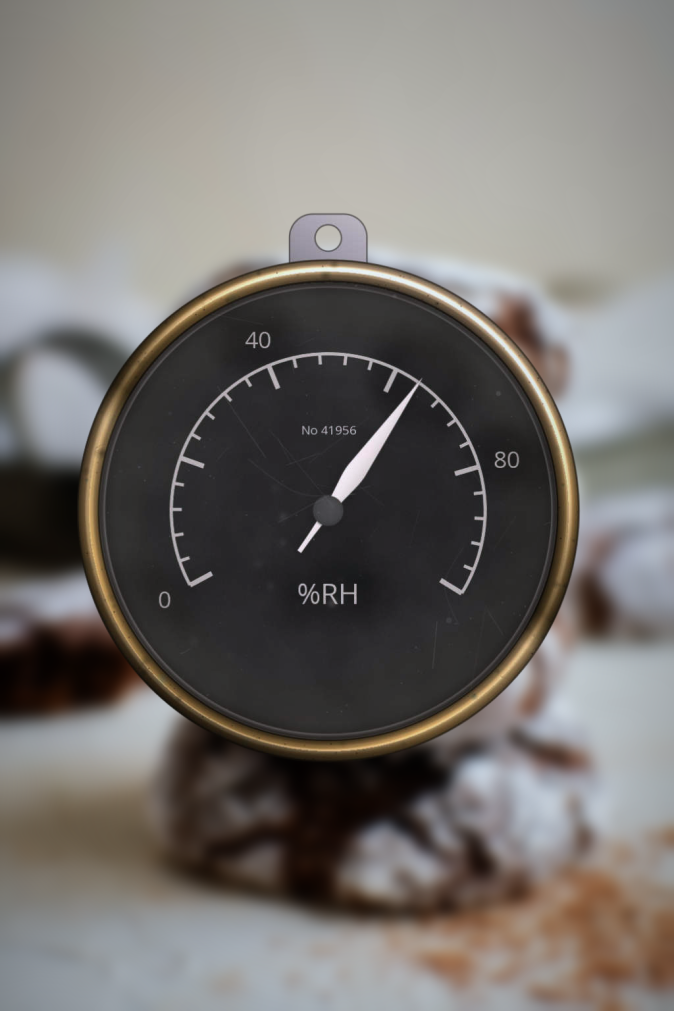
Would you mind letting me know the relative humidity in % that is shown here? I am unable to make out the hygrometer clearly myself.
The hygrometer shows 64 %
